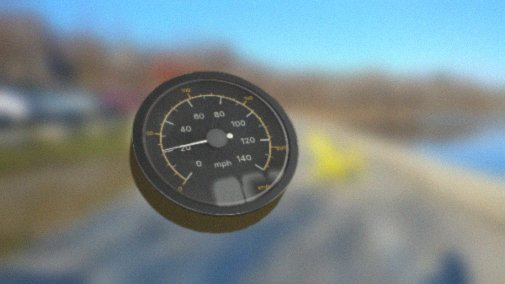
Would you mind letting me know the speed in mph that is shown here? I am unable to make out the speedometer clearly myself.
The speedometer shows 20 mph
